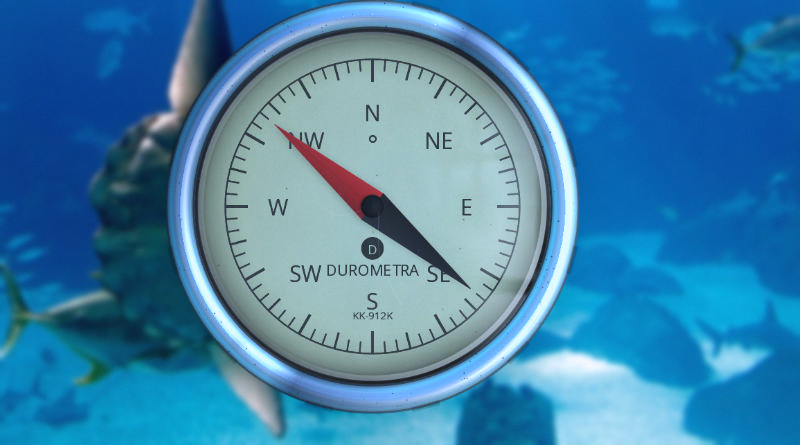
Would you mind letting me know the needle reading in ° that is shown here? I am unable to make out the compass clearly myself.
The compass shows 310 °
